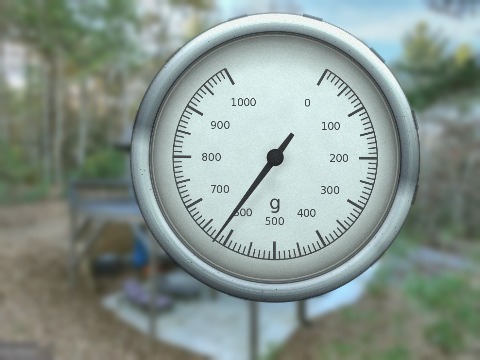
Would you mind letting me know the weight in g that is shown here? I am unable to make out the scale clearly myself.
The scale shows 620 g
